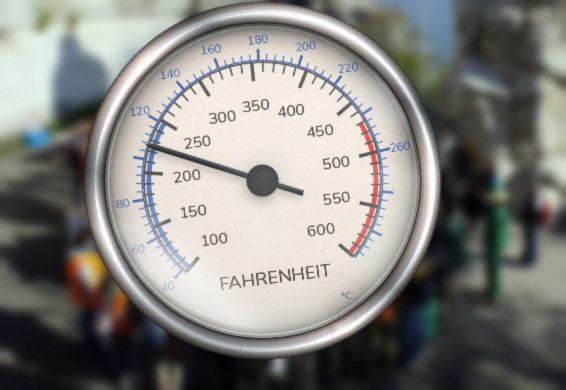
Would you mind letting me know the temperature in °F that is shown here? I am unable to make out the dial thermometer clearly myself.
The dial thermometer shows 225 °F
